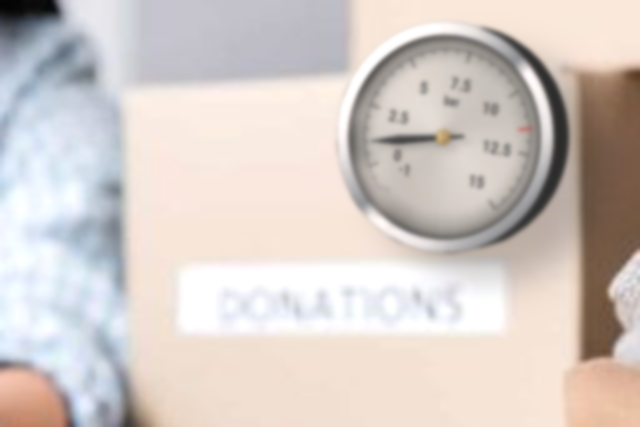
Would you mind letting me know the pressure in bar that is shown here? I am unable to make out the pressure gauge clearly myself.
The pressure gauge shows 1 bar
